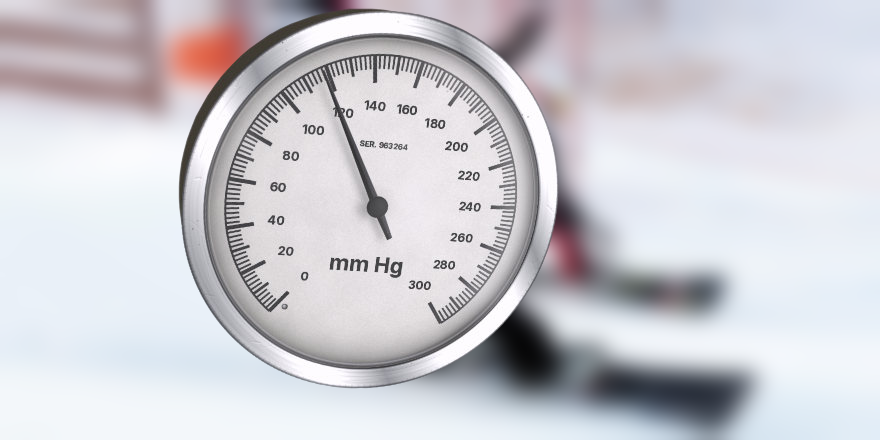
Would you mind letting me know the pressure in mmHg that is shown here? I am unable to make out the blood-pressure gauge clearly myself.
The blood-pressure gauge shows 118 mmHg
